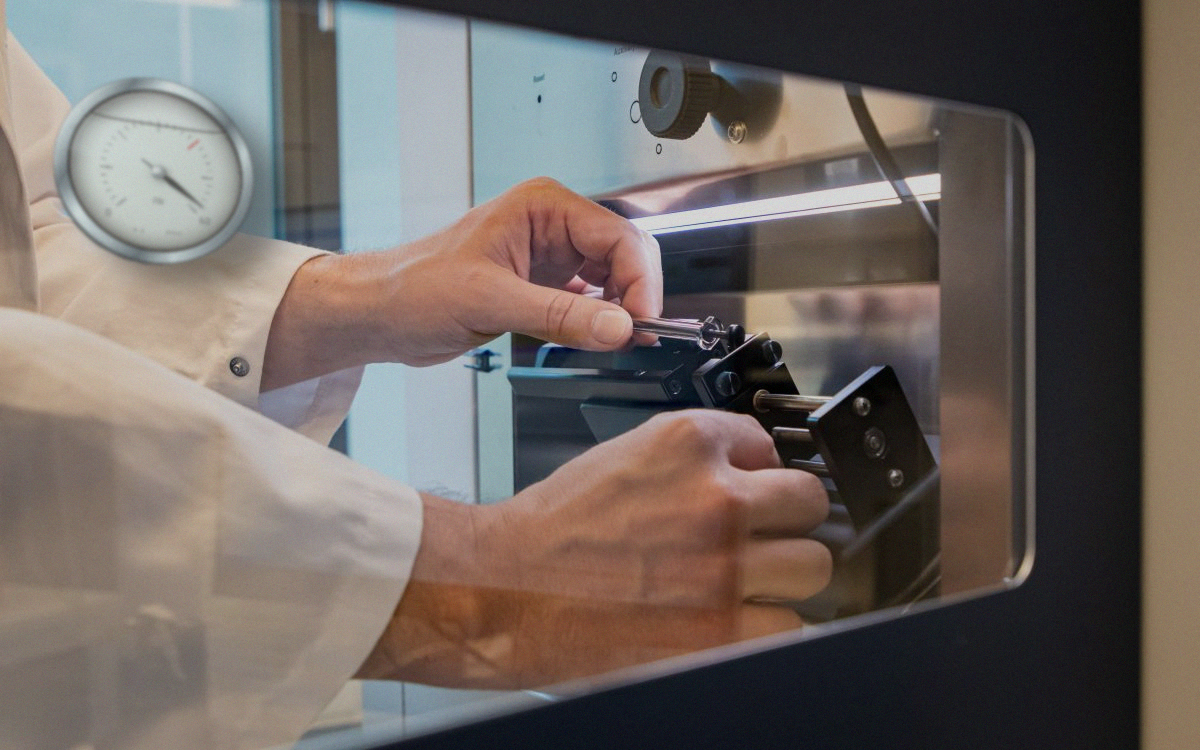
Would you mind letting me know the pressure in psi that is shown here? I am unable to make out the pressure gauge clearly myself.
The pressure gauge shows 58 psi
